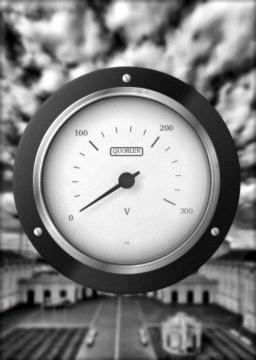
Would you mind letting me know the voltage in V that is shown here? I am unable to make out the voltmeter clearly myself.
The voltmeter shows 0 V
